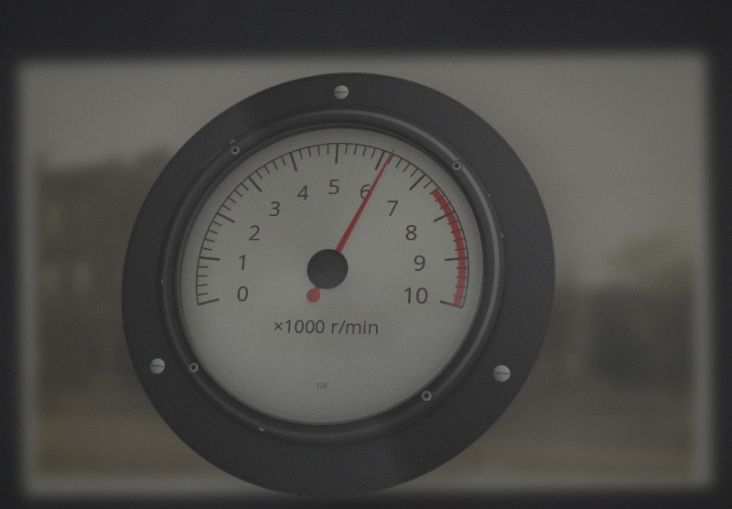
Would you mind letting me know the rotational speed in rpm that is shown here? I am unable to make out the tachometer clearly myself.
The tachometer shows 6200 rpm
